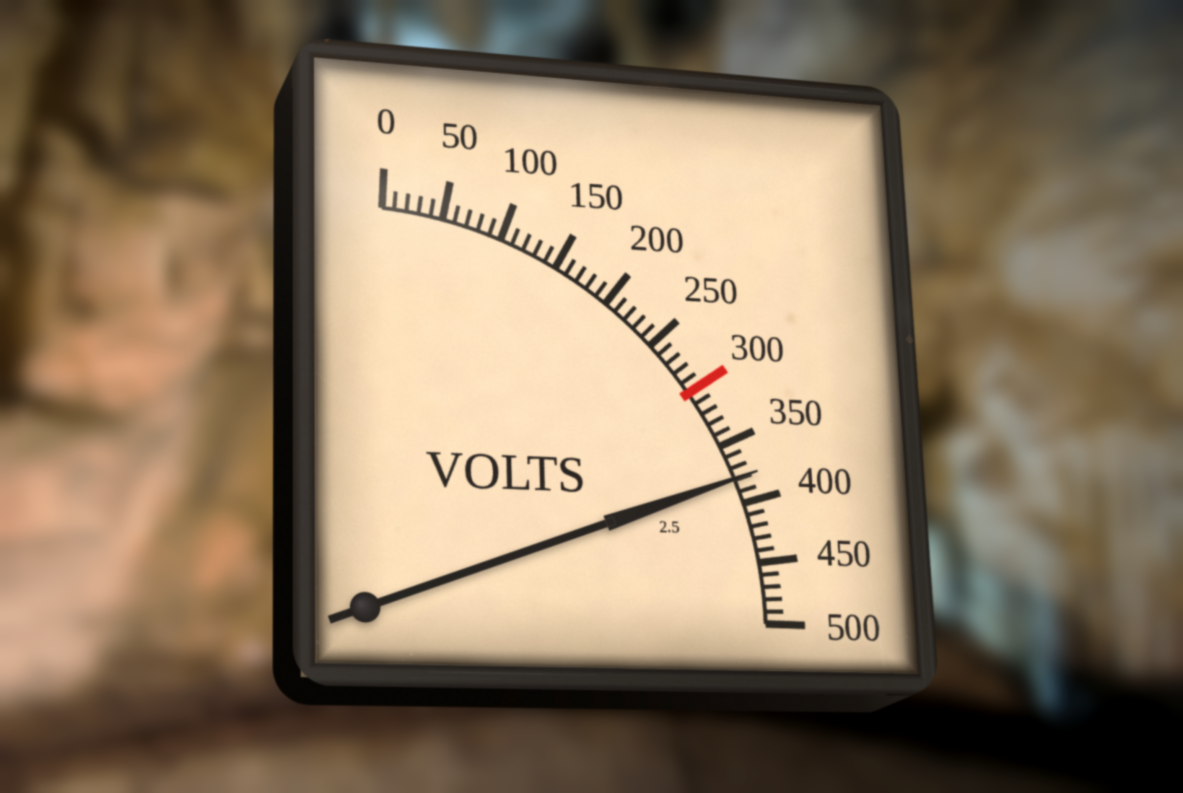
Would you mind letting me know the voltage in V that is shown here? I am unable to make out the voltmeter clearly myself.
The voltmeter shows 380 V
